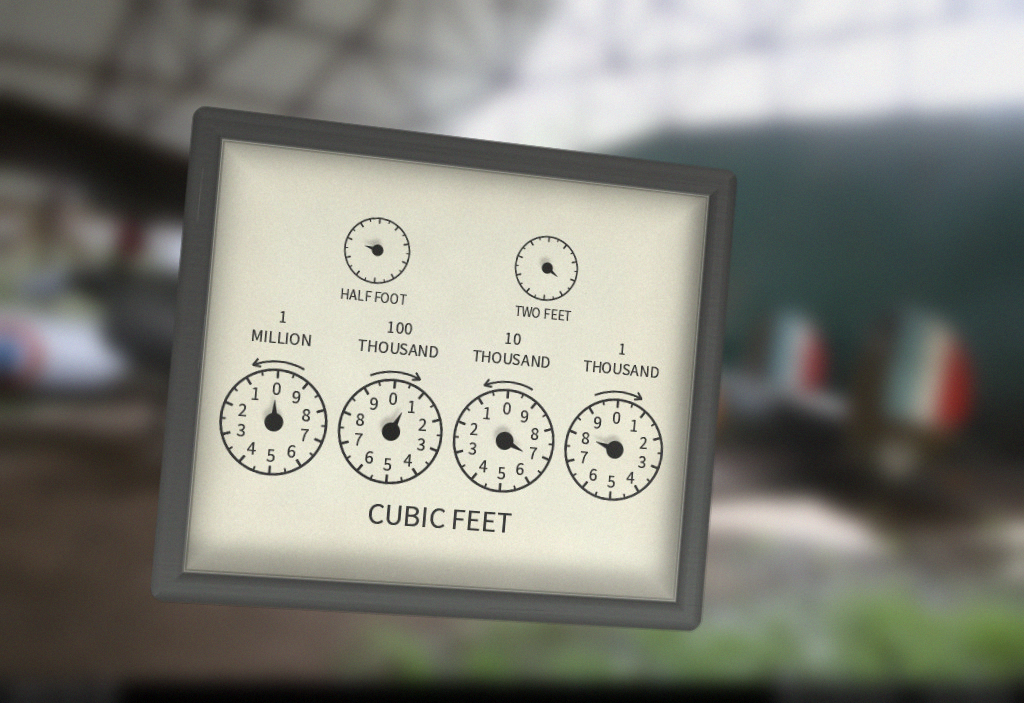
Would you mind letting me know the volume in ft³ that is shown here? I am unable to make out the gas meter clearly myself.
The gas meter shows 6800 ft³
